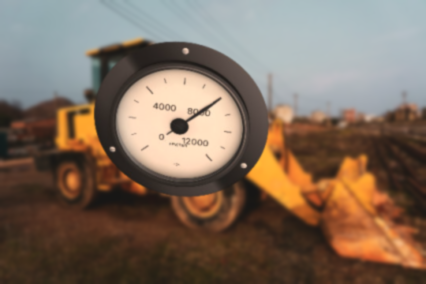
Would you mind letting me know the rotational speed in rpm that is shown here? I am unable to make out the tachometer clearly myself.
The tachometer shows 8000 rpm
